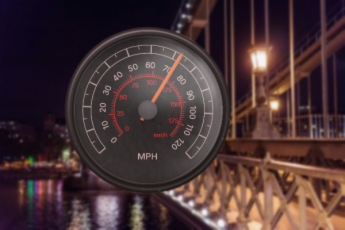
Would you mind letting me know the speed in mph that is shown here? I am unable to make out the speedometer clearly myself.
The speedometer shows 72.5 mph
